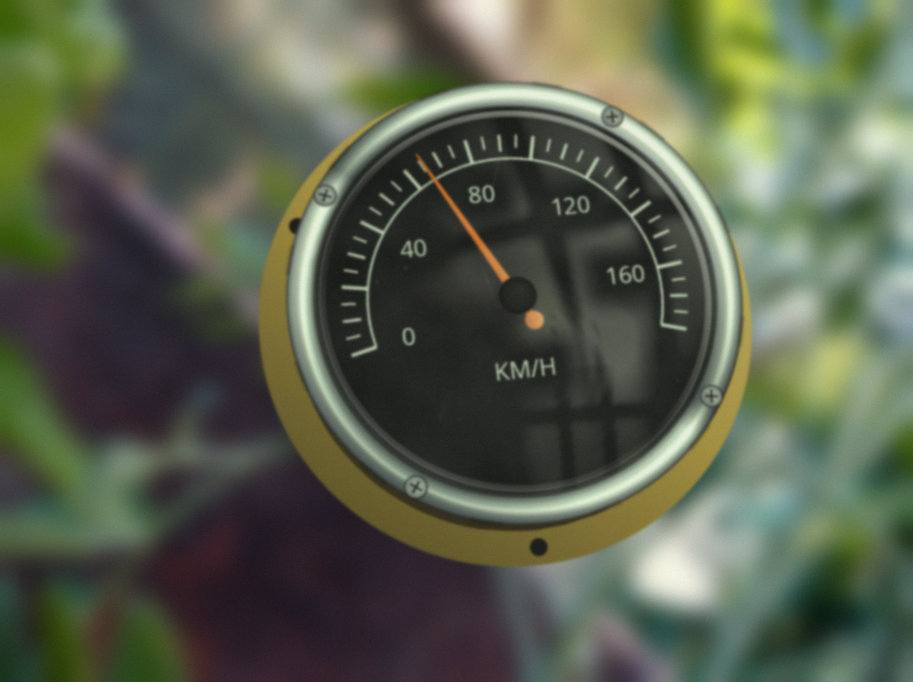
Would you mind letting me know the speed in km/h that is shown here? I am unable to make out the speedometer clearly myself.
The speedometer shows 65 km/h
